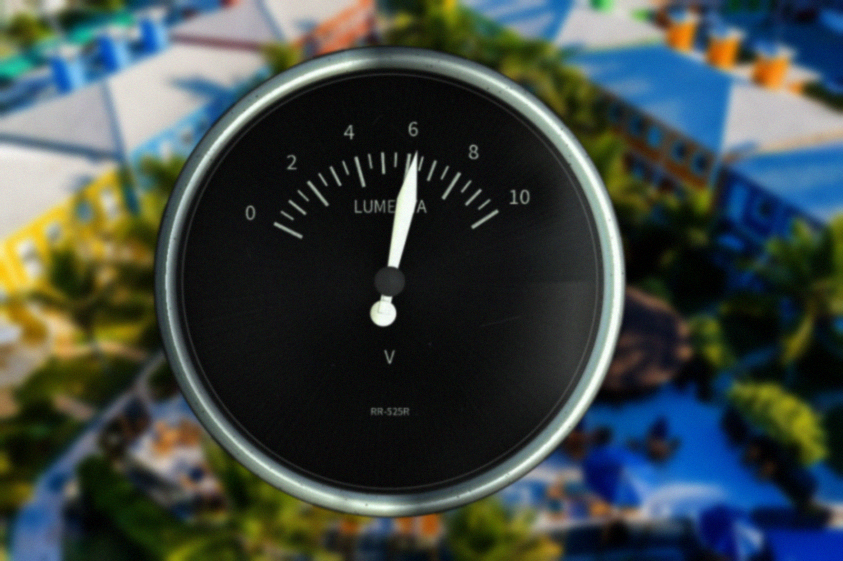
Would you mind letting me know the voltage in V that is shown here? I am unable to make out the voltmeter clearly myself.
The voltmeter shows 6.25 V
